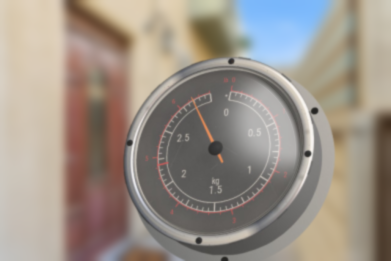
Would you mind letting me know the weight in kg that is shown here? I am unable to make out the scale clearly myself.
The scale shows 2.85 kg
